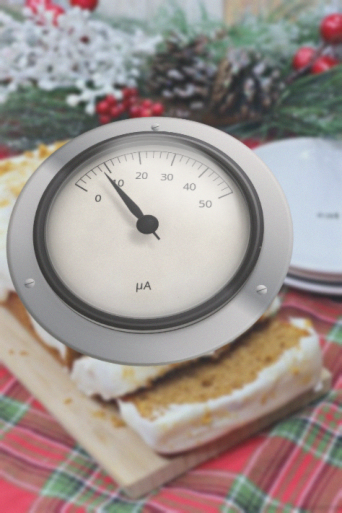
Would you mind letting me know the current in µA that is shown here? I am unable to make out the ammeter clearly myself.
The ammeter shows 8 µA
